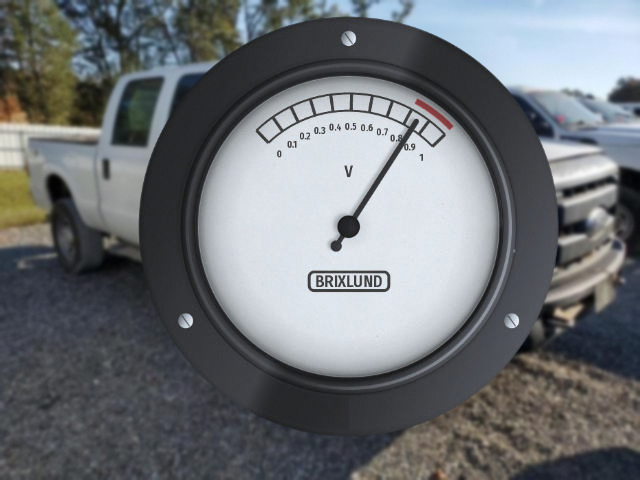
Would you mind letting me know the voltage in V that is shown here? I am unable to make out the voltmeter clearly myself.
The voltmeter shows 0.85 V
